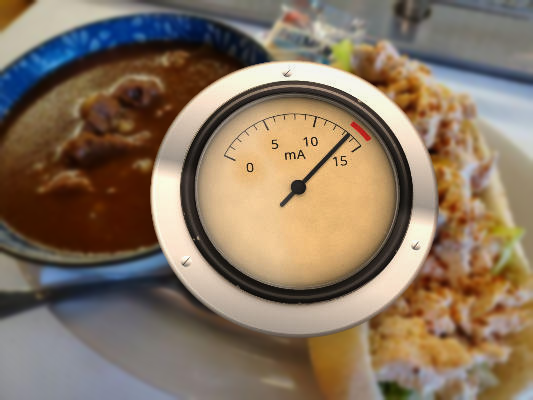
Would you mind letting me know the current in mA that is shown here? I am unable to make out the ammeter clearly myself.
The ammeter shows 13.5 mA
